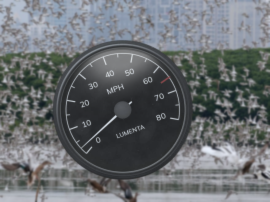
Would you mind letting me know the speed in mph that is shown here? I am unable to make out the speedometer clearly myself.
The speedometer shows 2.5 mph
